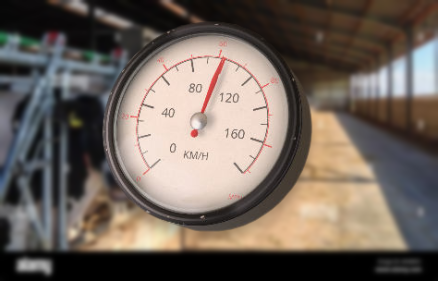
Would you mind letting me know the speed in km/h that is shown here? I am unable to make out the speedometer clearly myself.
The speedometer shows 100 km/h
